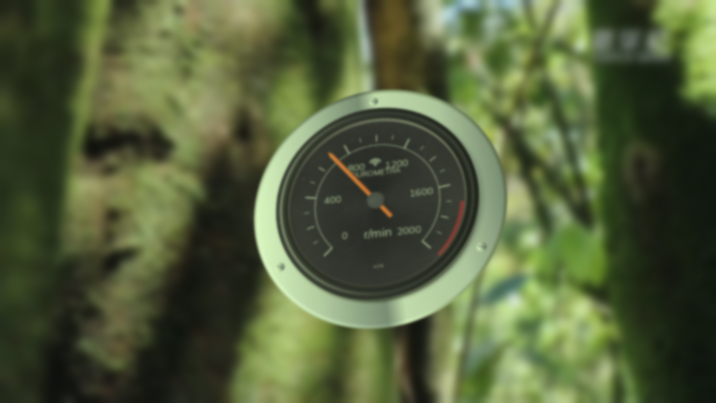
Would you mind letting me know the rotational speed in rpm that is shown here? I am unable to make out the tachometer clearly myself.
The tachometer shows 700 rpm
